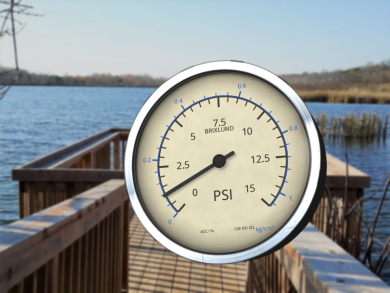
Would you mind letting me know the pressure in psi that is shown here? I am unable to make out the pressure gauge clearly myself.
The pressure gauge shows 1 psi
